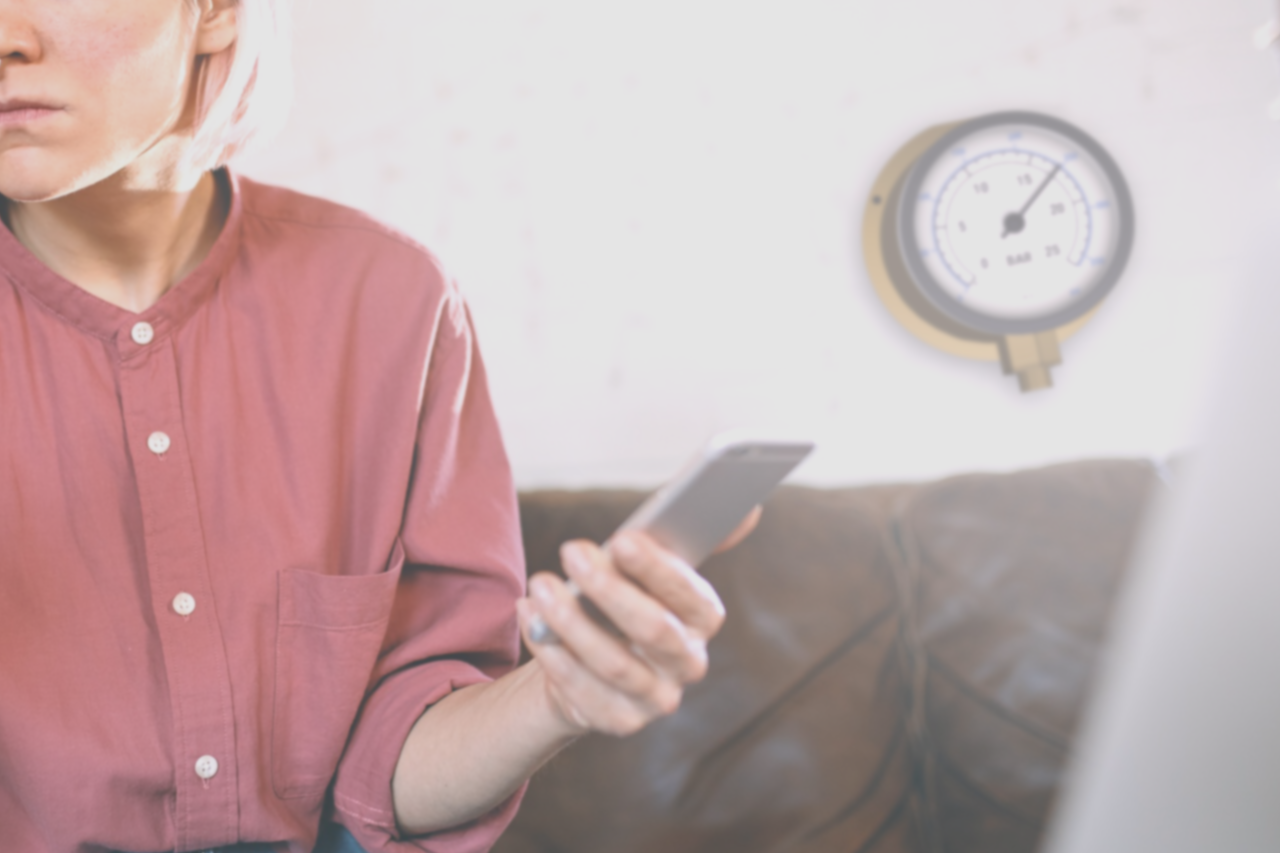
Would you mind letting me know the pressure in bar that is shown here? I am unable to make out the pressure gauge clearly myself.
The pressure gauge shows 17 bar
